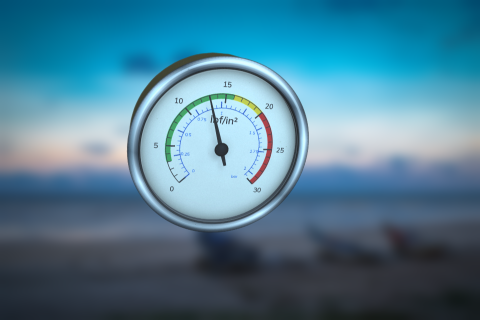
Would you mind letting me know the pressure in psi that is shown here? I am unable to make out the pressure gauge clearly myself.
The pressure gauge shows 13 psi
